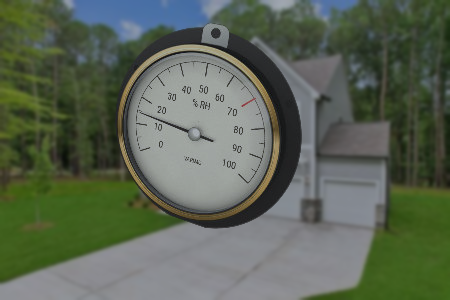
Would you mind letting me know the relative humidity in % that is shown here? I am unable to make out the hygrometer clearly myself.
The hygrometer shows 15 %
